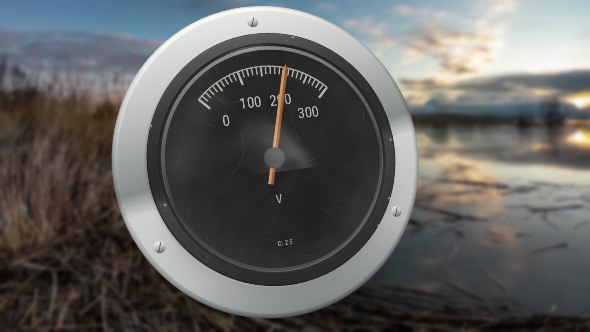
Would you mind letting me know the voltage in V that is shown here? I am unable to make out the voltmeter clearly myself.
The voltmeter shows 200 V
